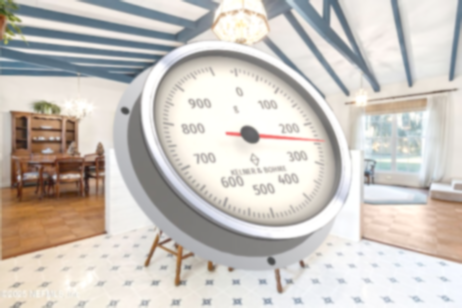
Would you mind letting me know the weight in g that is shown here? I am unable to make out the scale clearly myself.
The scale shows 250 g
